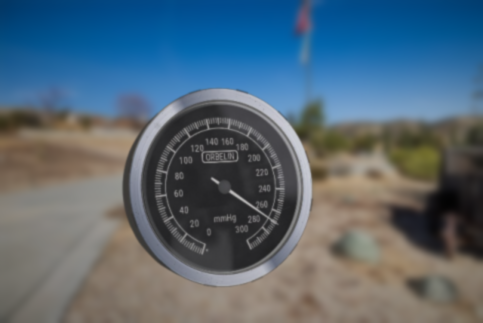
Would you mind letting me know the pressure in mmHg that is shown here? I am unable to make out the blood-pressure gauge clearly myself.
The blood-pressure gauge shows 270 mmHg
